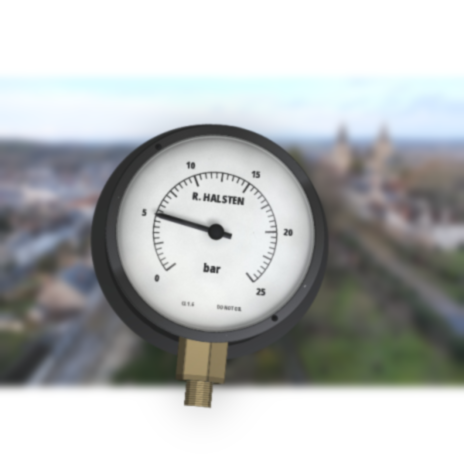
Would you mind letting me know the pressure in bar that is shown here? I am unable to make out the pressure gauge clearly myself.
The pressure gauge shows 5 bar
